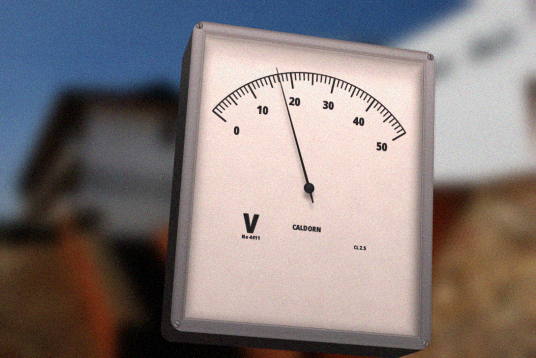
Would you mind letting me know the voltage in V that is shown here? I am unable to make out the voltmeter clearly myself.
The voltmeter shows 17 V
